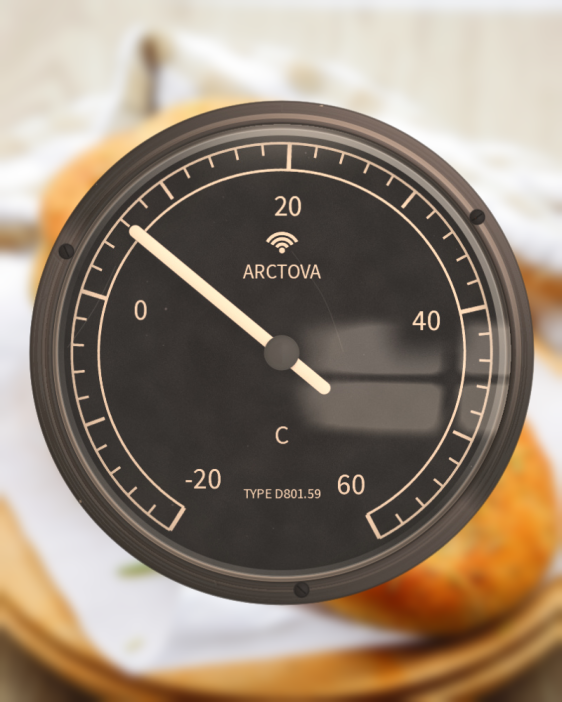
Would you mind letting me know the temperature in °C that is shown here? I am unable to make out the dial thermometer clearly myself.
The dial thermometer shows 6 °C
